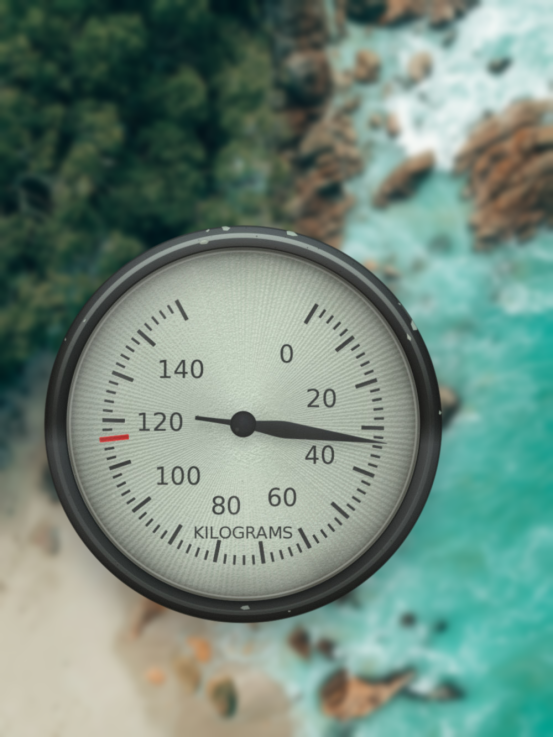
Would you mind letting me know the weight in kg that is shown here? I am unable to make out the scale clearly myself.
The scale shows 33 kg
